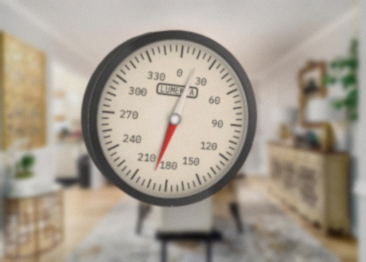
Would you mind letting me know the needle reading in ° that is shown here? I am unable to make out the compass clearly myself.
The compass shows 195 °
